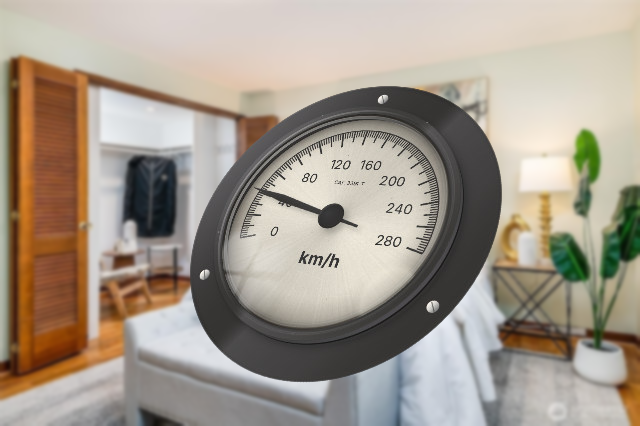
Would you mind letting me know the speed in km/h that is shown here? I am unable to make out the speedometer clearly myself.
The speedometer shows 40 km/h
